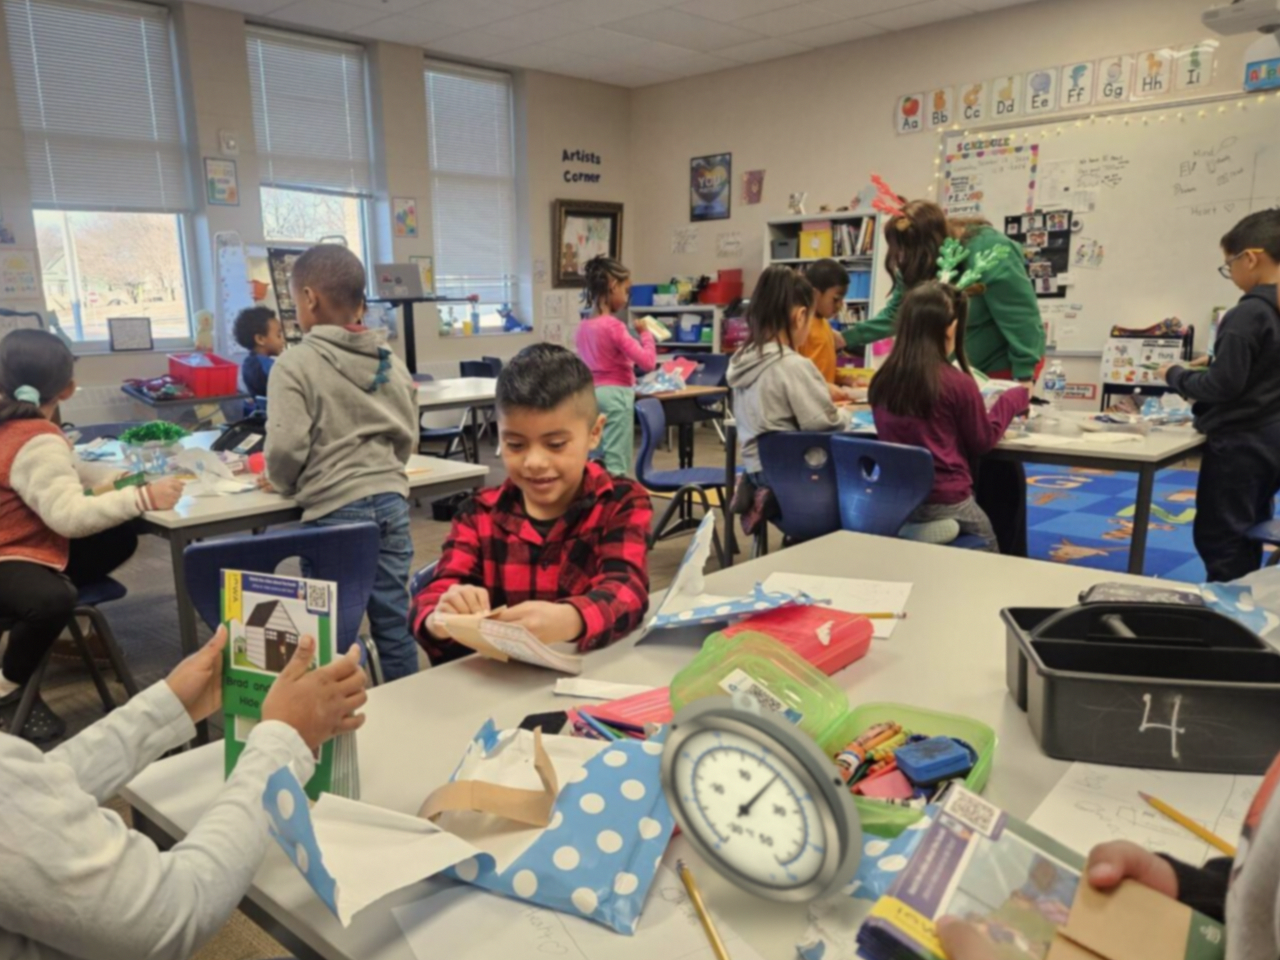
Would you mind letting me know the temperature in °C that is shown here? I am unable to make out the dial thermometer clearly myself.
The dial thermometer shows 20 °C
